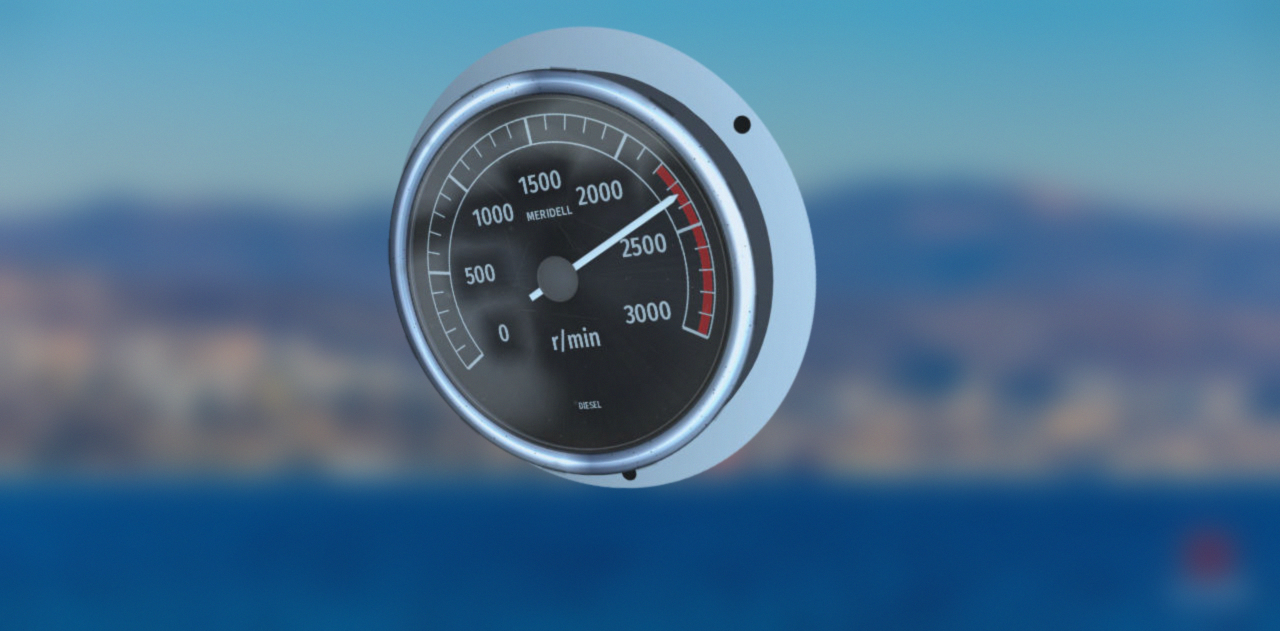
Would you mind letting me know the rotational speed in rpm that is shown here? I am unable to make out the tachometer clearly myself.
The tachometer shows 2350 rpm
